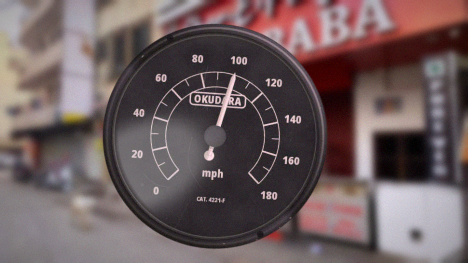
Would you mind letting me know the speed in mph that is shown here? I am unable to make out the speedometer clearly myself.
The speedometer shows 100 mph
